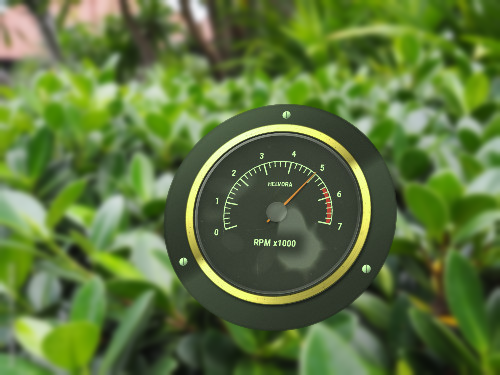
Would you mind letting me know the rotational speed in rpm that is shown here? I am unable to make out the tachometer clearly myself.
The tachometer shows 5000 rpm
